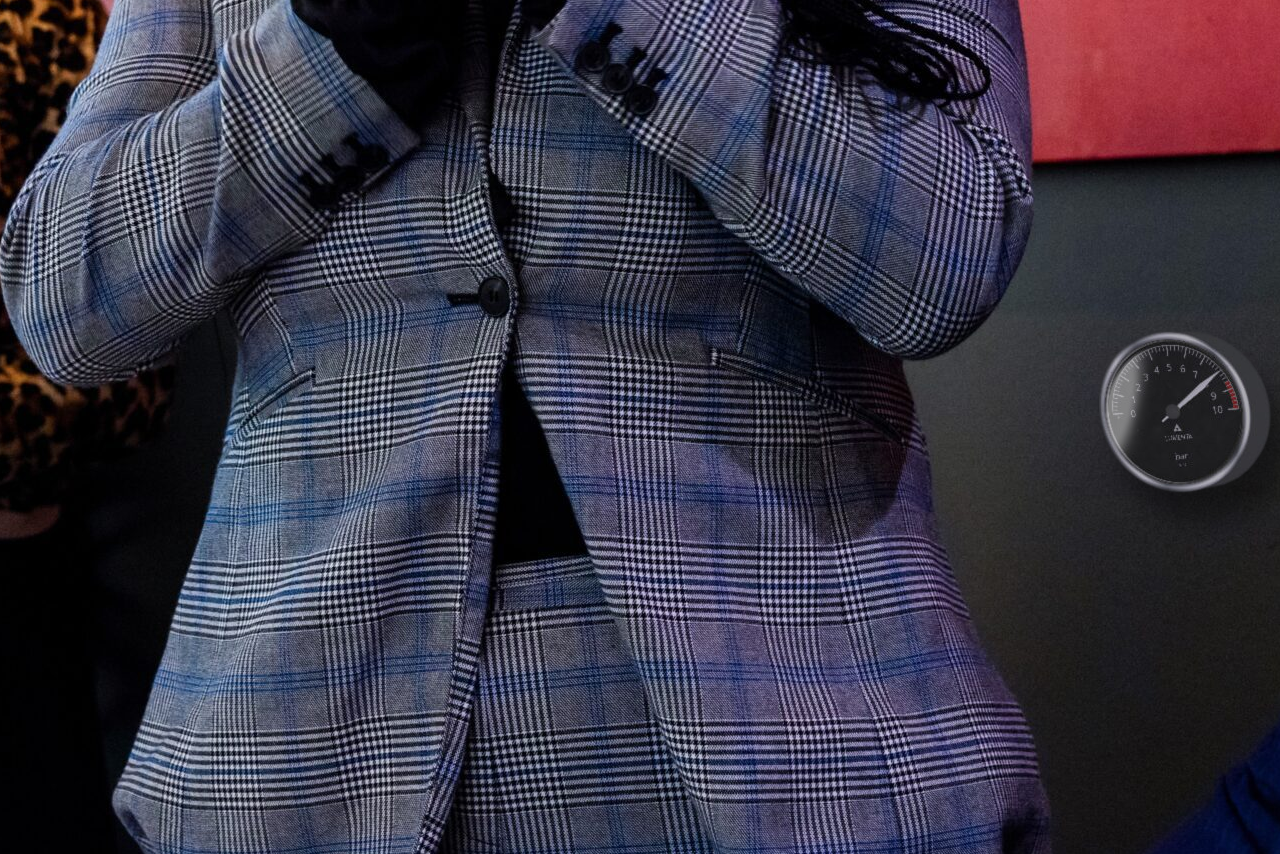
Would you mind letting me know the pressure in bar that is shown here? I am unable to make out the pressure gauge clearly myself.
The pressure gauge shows 8 bar
